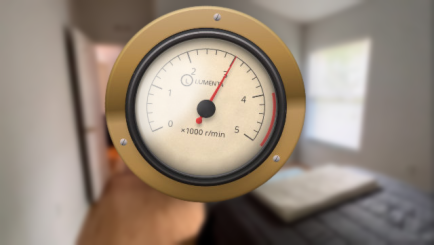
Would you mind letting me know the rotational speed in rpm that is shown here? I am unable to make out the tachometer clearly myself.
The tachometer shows 3000 rpm
